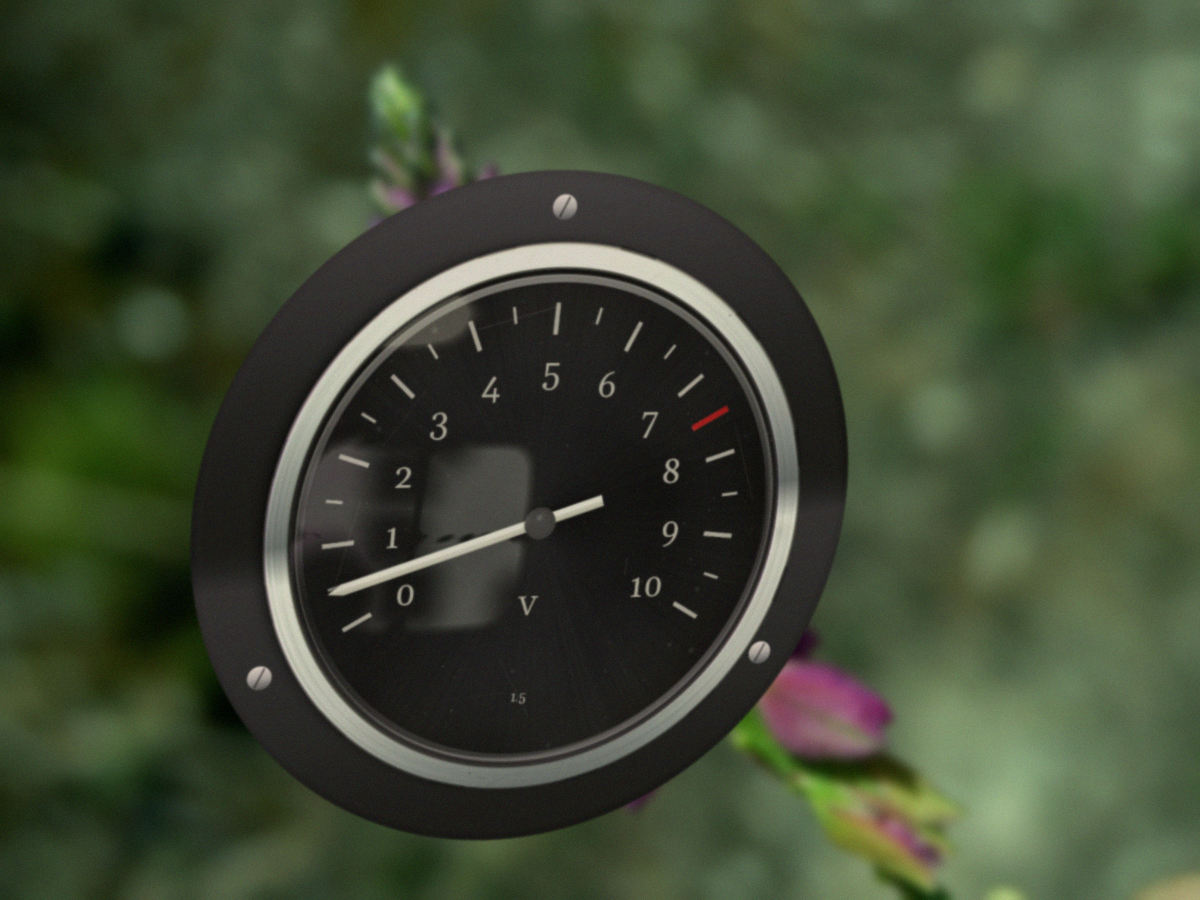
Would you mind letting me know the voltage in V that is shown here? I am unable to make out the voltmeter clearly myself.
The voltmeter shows 0.5 V
